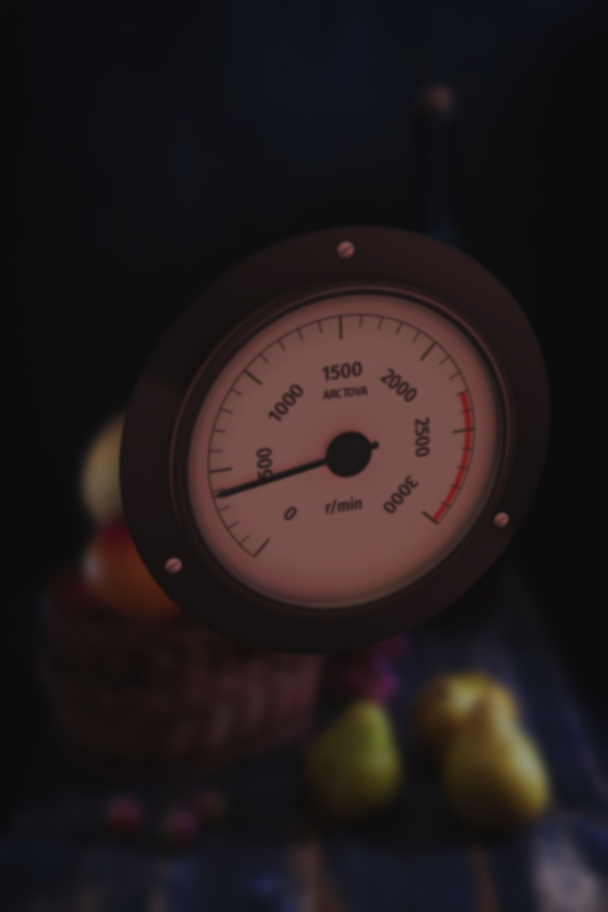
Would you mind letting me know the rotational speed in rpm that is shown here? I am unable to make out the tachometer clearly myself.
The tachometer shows 400 rpm
